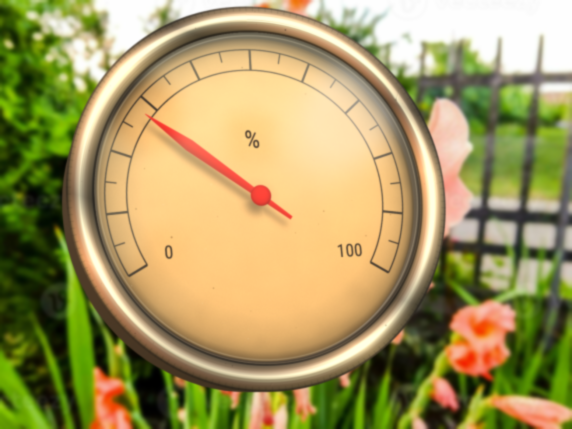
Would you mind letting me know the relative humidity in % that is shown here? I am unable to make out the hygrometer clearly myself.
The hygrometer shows 27.5 %
